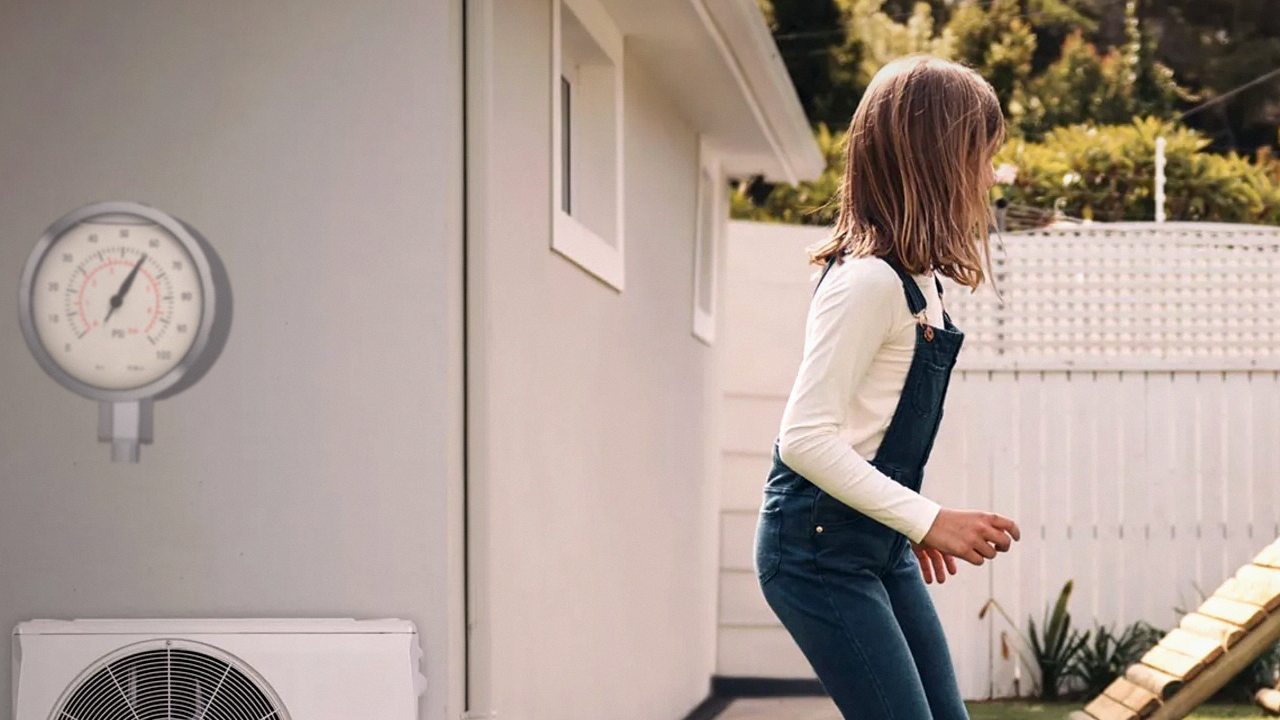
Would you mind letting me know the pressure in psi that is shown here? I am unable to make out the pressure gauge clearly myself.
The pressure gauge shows 60 psi
